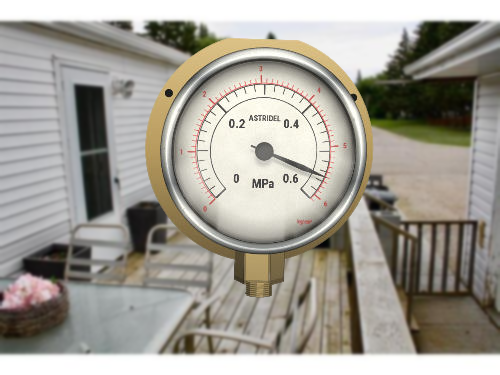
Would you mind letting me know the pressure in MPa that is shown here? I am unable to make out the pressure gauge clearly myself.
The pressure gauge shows 0.55 MPa
